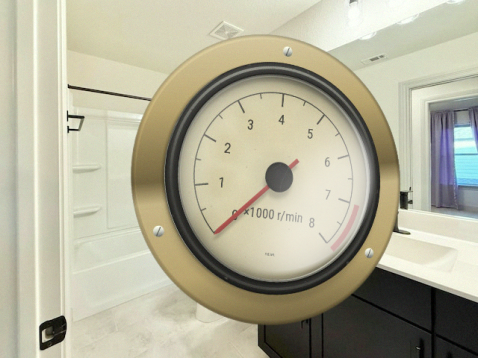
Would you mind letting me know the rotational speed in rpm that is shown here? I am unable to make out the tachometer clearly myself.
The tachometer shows 0 rpm
